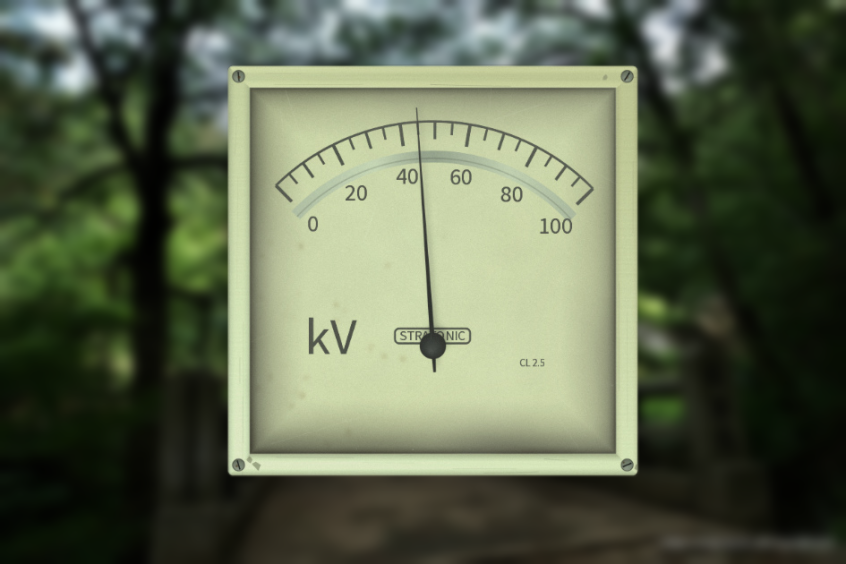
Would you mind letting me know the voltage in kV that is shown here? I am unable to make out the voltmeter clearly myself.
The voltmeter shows 45 kV
